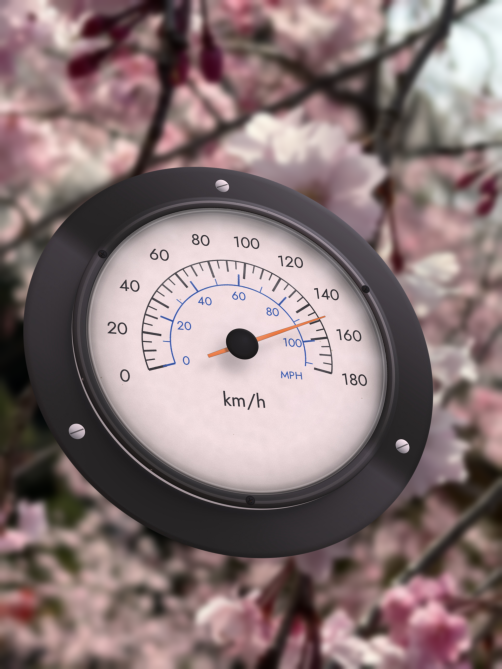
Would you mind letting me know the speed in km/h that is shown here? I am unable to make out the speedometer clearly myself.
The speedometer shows 150 km/h
